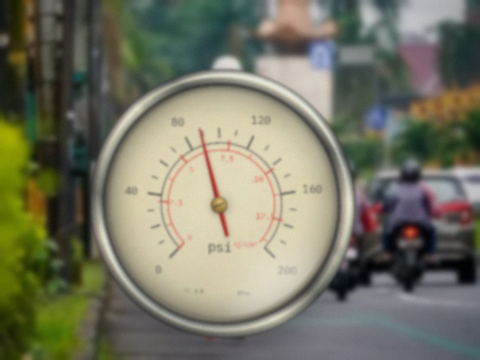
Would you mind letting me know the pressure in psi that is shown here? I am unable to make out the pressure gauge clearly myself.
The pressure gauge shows 90 psi
